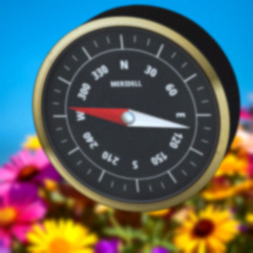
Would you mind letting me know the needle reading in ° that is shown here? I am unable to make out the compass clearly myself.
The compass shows 280 °
